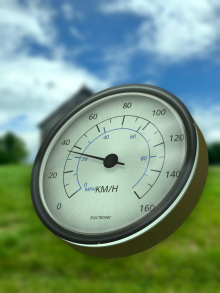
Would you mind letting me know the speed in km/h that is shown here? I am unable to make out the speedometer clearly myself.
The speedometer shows 35 km/h
